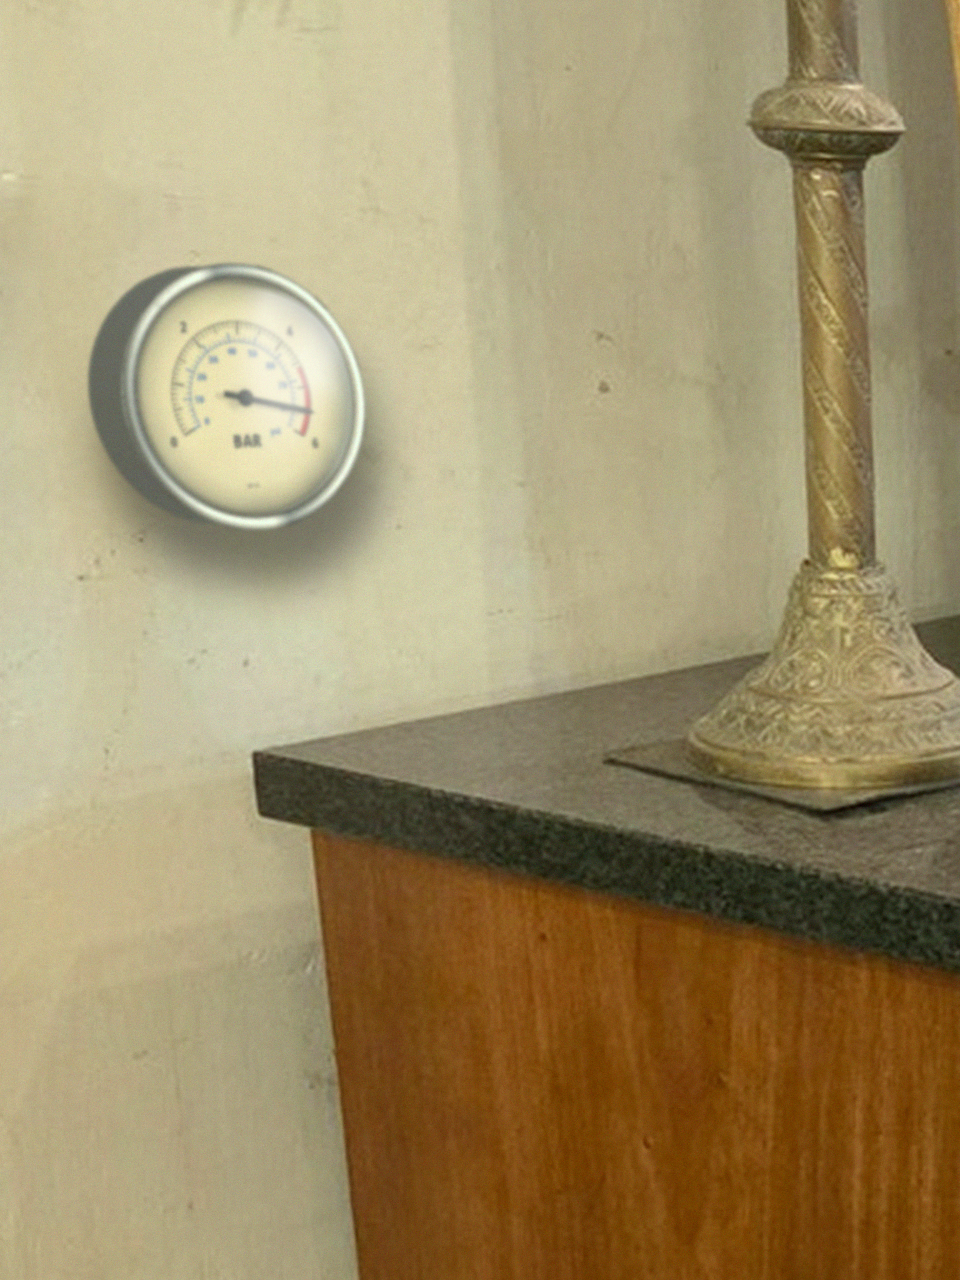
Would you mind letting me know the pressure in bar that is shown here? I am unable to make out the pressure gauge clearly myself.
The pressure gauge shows 5.5 bar
